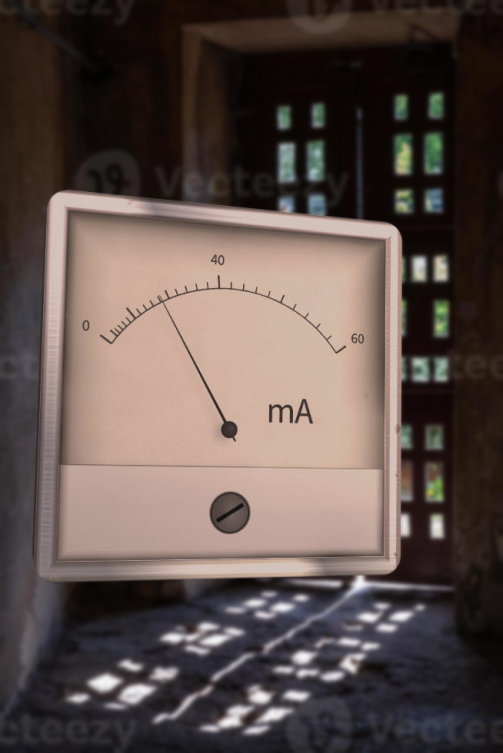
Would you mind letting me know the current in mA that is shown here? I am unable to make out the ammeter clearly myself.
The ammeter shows 28 mA
